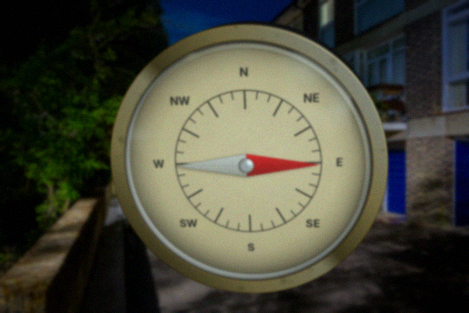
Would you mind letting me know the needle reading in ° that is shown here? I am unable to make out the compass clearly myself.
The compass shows 90 °
